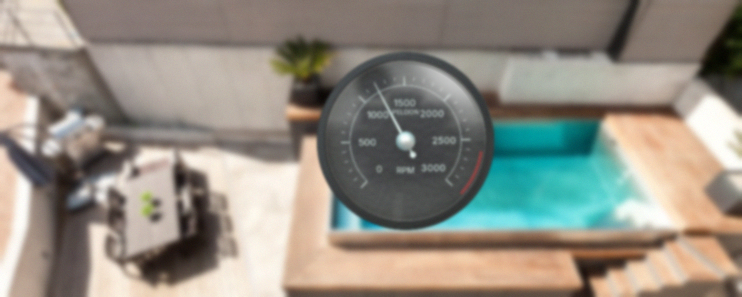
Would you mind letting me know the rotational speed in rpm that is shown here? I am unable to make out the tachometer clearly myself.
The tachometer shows 1200 rpm
